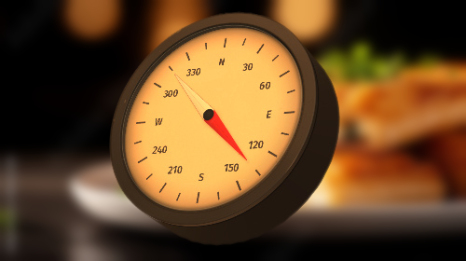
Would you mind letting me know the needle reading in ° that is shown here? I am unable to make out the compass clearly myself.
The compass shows 135 °
